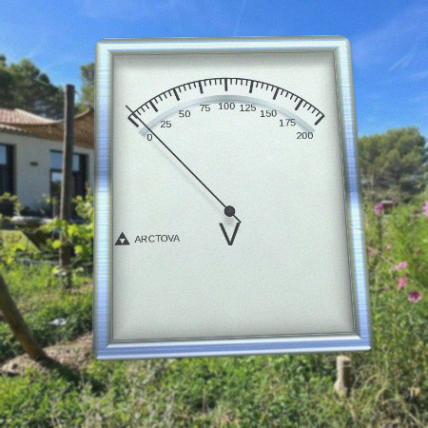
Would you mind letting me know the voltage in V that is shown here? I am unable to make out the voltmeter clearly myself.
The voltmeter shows 5 V
